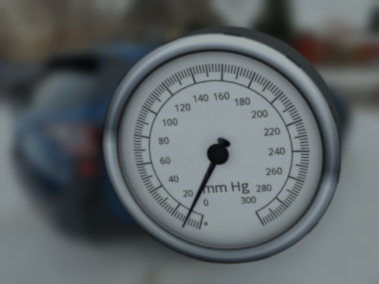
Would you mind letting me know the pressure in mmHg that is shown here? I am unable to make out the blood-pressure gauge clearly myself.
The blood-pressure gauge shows 10 mmHg
